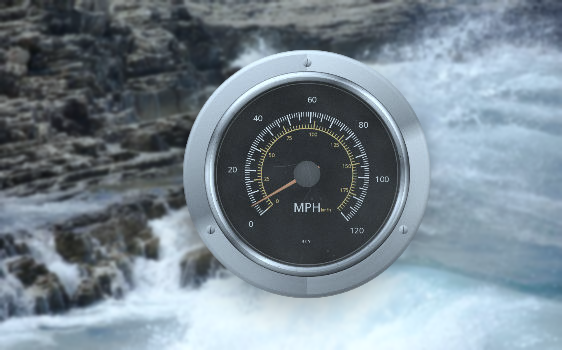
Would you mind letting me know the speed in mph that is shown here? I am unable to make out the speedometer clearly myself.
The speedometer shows 5 mph
